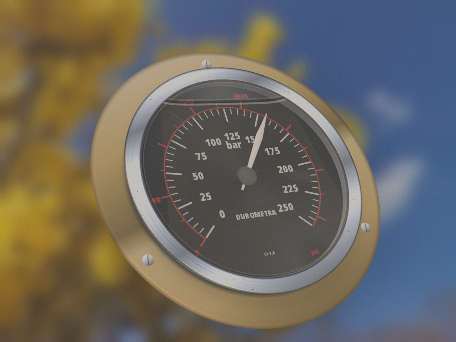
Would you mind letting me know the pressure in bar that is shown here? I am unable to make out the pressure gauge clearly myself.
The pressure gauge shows 155 bar
